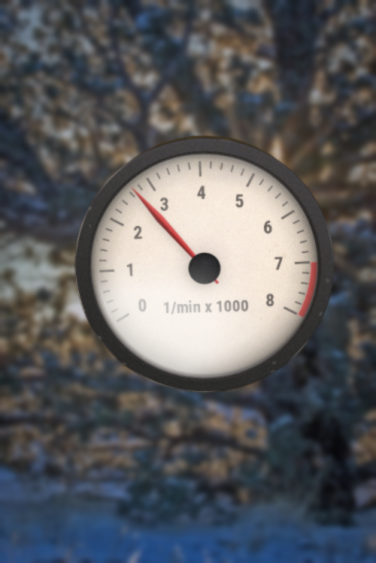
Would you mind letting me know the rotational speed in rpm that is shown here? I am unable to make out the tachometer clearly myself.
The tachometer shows 2700 rpm
